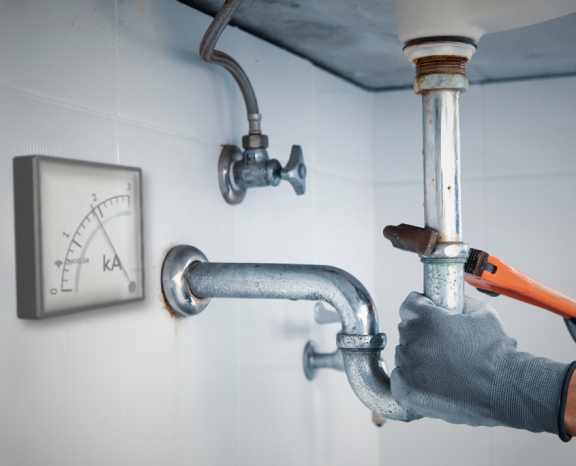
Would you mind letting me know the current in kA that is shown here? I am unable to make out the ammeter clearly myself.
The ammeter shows 1.8 kA
